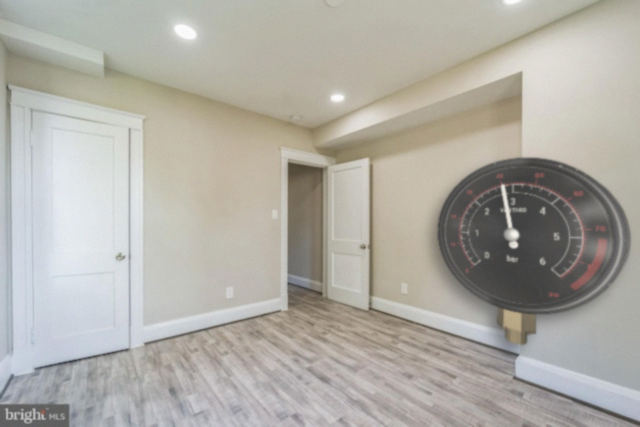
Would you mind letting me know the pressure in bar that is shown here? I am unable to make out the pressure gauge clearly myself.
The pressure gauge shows 2.8 bar
